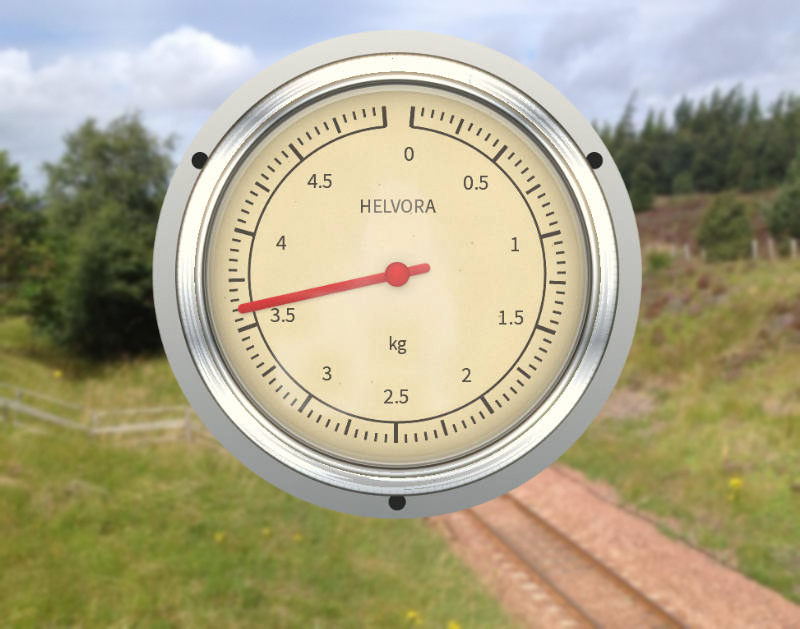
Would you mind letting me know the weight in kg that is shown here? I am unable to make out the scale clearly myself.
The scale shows 3.6 kg
